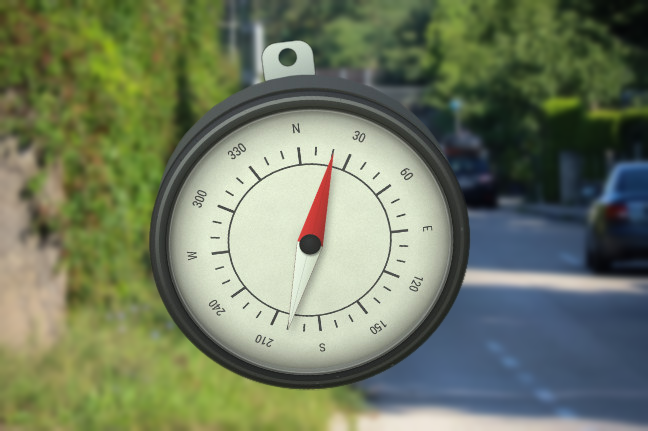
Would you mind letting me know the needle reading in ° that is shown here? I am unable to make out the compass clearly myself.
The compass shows 20 °
